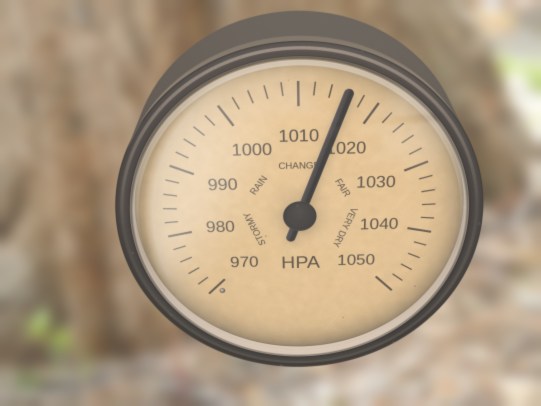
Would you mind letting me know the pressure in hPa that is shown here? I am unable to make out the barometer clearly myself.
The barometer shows 1016 hPa
